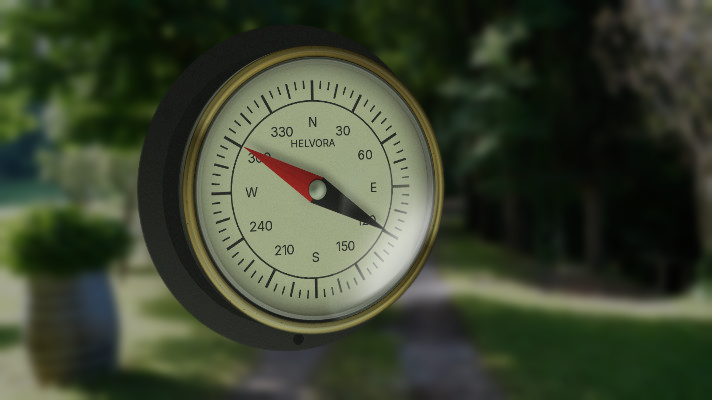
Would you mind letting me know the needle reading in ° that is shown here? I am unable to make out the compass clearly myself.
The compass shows 300 °
